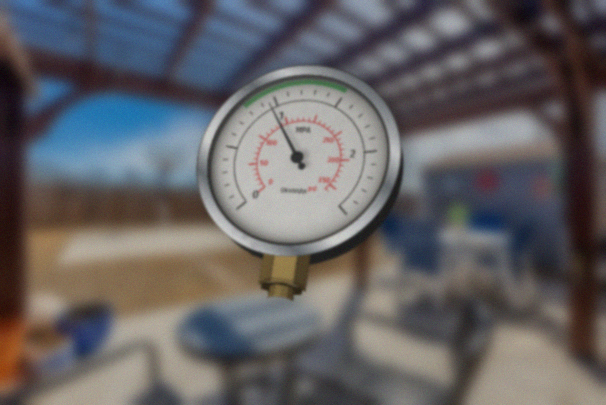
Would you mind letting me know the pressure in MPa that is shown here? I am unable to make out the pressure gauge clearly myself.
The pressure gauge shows 0.95 MPa
